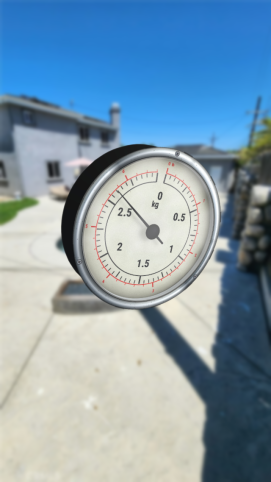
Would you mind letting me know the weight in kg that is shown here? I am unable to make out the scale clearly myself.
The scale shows 2.6 kg
